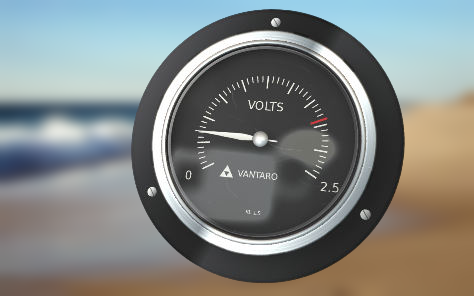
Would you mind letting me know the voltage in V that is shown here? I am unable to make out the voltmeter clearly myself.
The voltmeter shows 0.35 V
